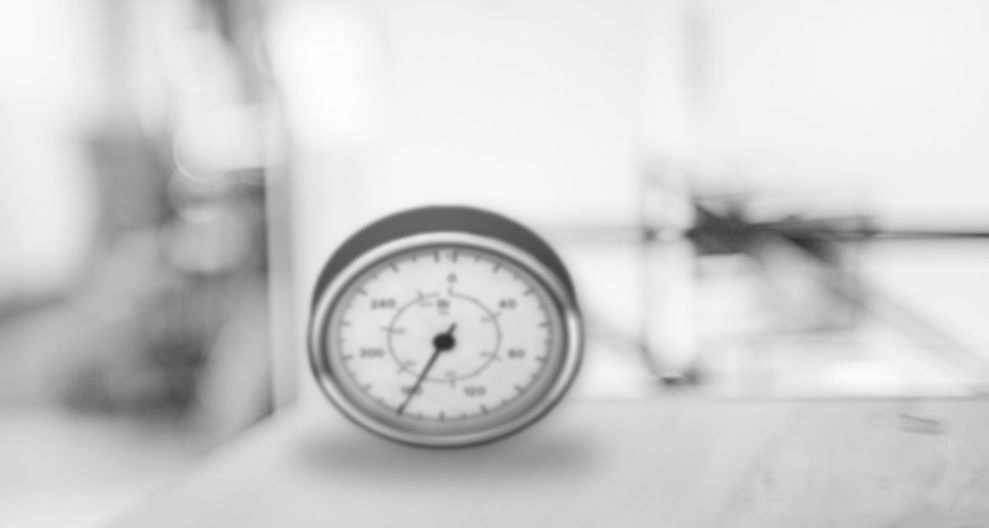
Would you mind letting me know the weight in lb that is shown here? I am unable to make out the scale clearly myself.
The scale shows 160 lb
